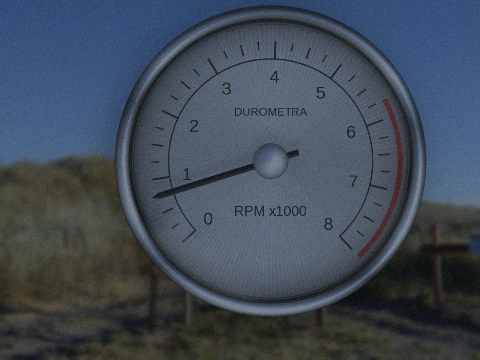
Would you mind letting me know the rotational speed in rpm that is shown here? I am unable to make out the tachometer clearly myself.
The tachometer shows 750 rpm
